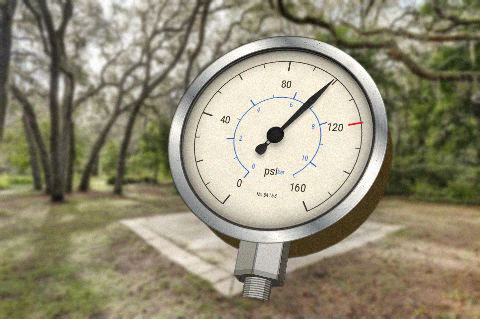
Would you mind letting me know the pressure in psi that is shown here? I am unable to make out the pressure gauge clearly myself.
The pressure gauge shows 100 psi
